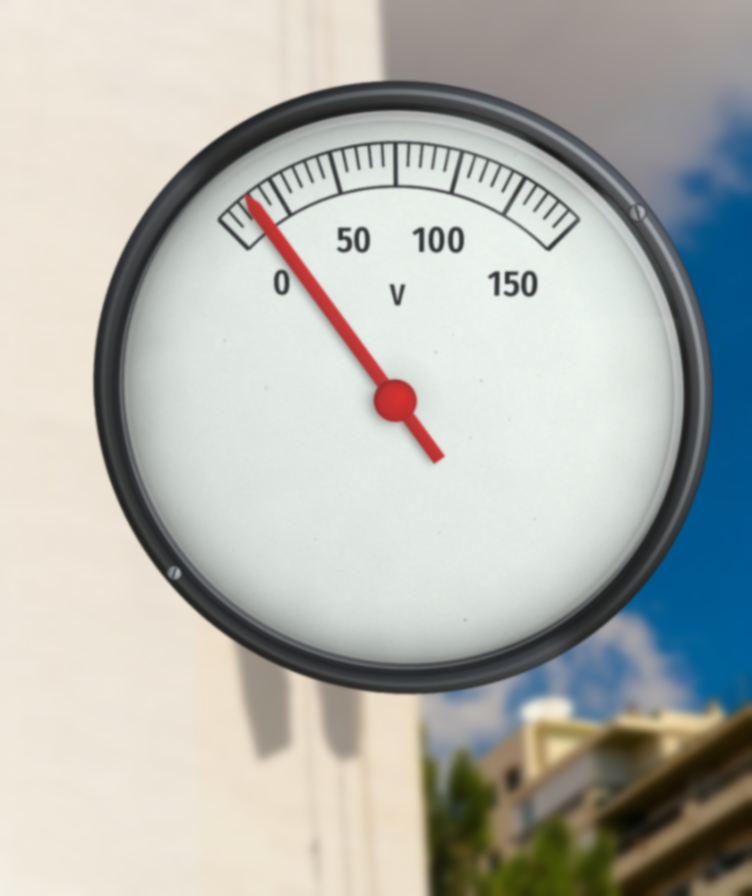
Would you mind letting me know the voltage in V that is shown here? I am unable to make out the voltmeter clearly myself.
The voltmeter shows 15 V
